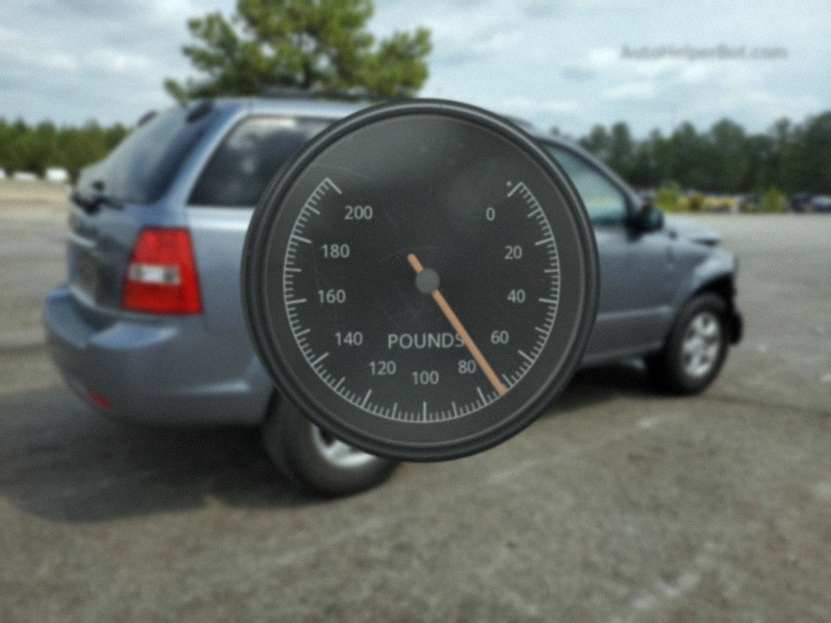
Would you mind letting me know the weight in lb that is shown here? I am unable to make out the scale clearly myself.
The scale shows 74 lb
